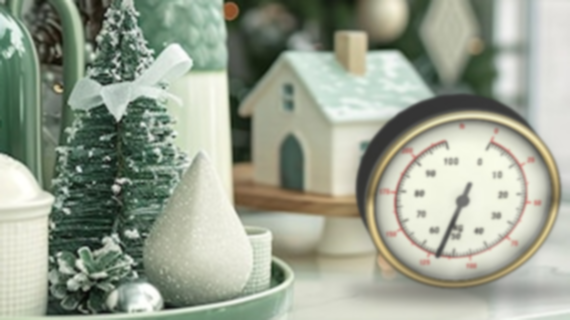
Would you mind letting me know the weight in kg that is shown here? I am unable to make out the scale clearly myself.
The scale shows 55 kg
